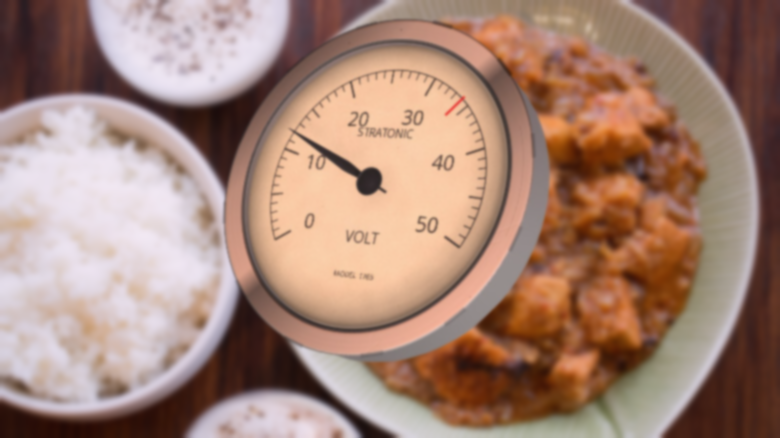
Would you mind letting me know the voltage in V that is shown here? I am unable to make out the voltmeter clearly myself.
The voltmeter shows 12 V
